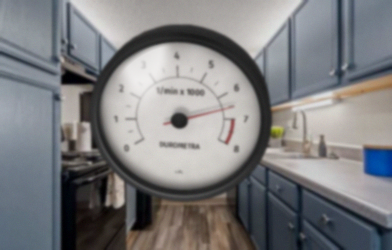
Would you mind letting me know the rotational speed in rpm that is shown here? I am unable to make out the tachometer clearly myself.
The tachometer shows 6500 rpm
